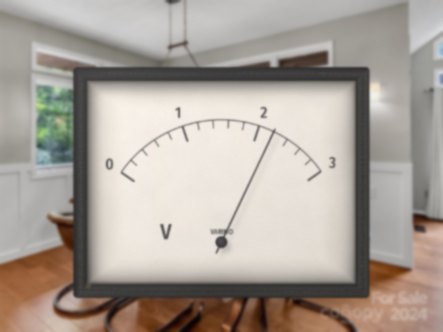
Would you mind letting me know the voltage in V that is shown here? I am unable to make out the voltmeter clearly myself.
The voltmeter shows 2.2 V
